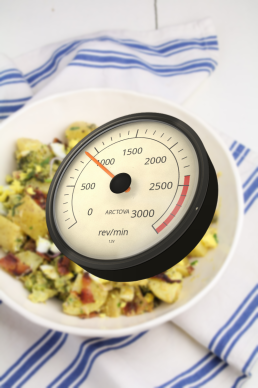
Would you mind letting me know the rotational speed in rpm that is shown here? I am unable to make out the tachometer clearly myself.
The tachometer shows 900 rpm
